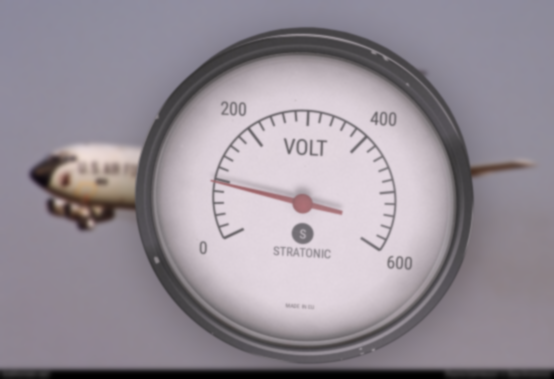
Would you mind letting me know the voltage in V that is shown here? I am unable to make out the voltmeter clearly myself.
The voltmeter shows 100 V
